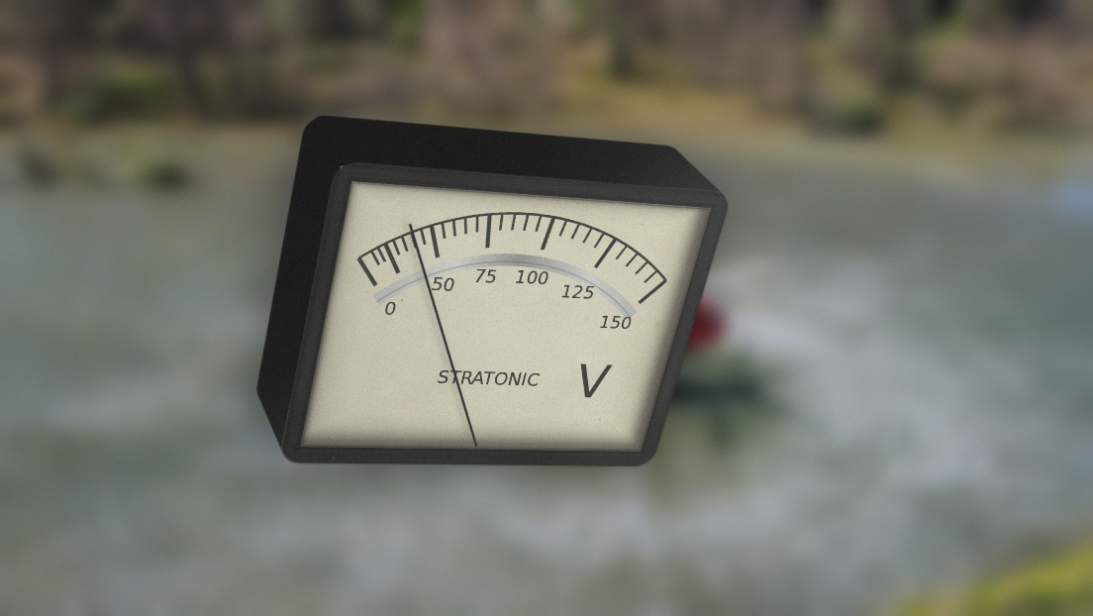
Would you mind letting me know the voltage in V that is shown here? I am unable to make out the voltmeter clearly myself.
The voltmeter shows 40 V
